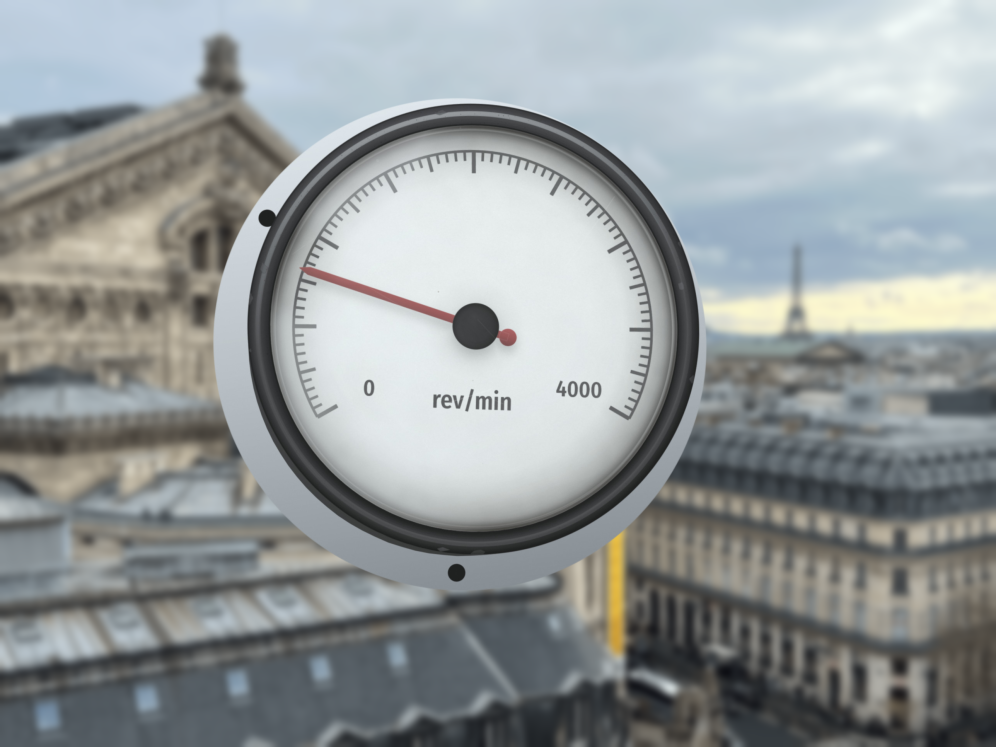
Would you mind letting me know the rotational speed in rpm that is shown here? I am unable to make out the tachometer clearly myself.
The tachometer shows 800 rpm
